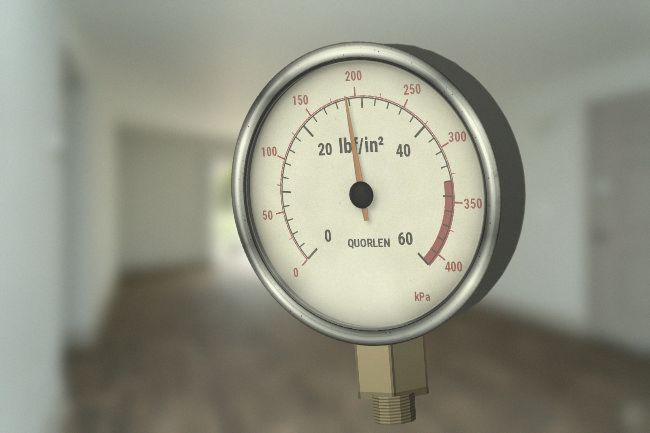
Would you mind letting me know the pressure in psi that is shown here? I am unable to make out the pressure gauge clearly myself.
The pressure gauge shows 28 psi
